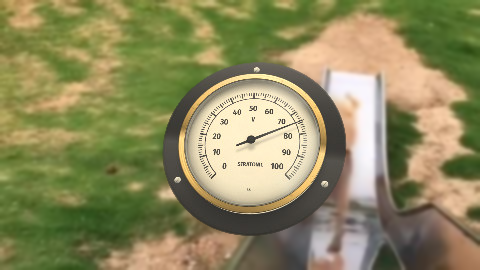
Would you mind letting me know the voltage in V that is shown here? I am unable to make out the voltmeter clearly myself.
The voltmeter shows 75 V
